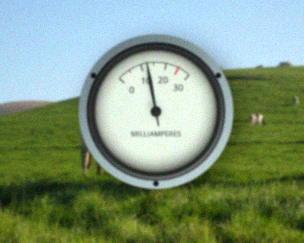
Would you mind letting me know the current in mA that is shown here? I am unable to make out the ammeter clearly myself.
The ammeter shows 12.5 mA
